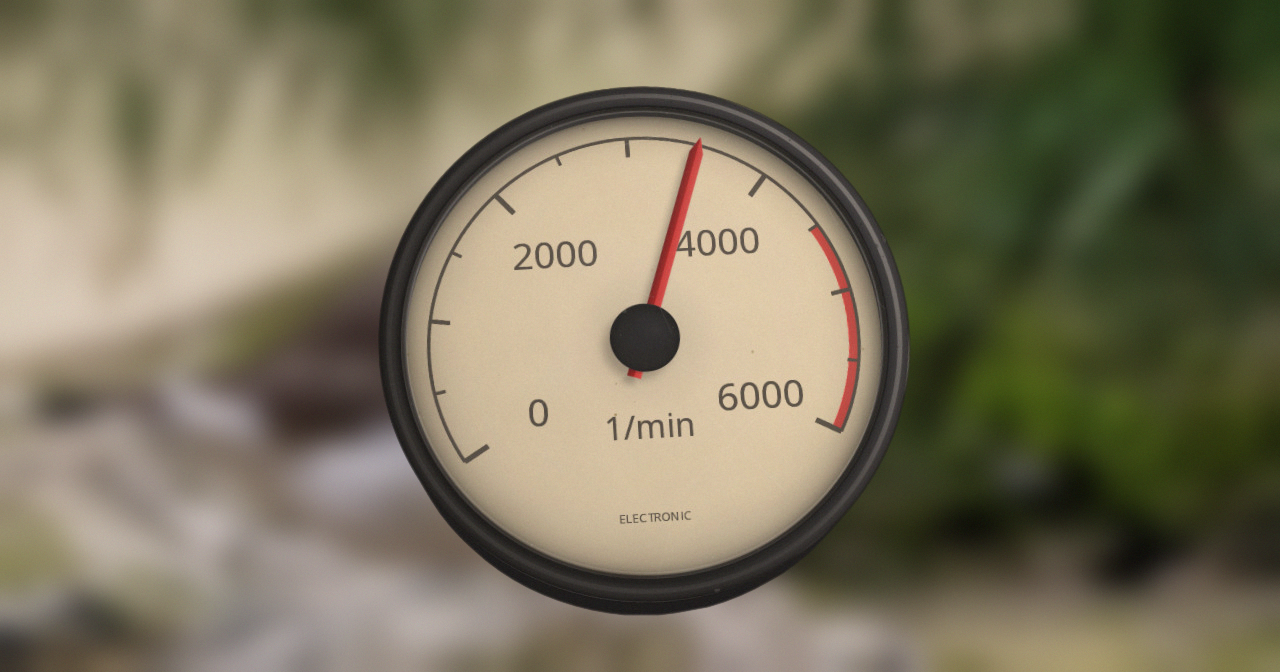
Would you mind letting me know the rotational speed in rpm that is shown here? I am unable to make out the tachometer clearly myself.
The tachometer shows 3500 rpm
